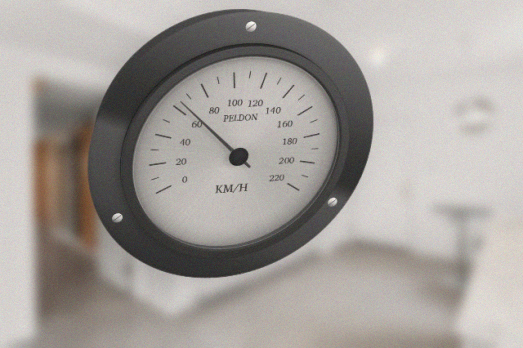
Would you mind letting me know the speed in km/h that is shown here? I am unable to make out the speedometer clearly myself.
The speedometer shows 65 km/h
